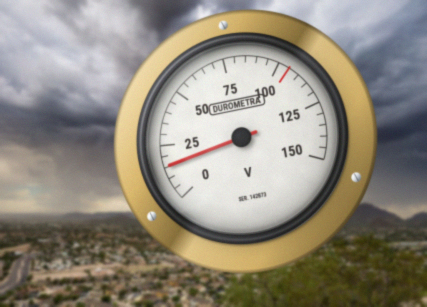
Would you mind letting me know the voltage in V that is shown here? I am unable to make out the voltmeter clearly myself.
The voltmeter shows 15 V
